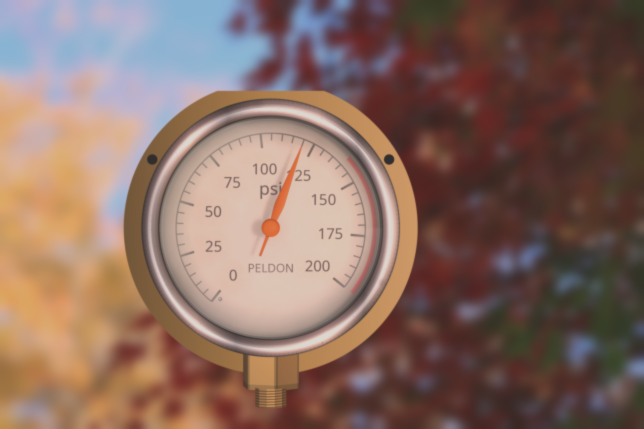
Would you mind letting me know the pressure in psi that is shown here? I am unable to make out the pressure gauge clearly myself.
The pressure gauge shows 120 psi
